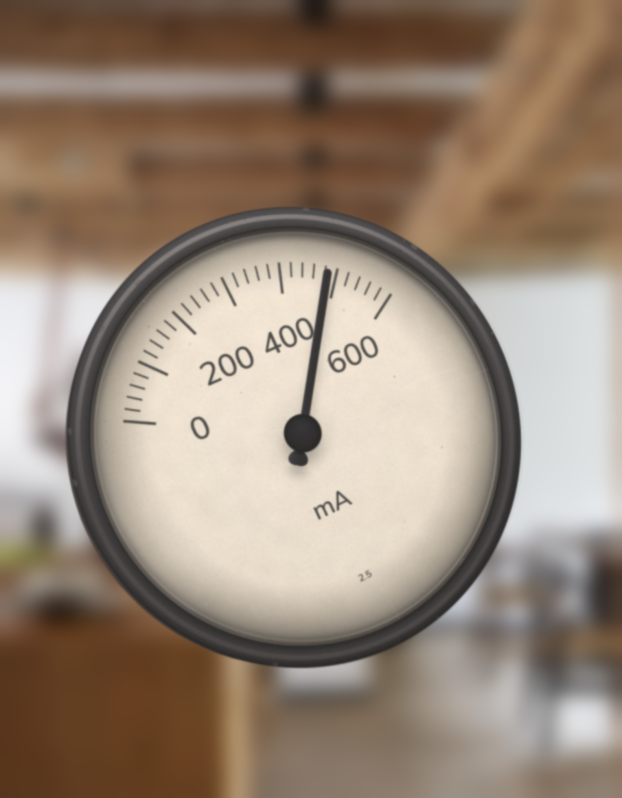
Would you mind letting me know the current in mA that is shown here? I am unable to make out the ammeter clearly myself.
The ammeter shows 480 mA
